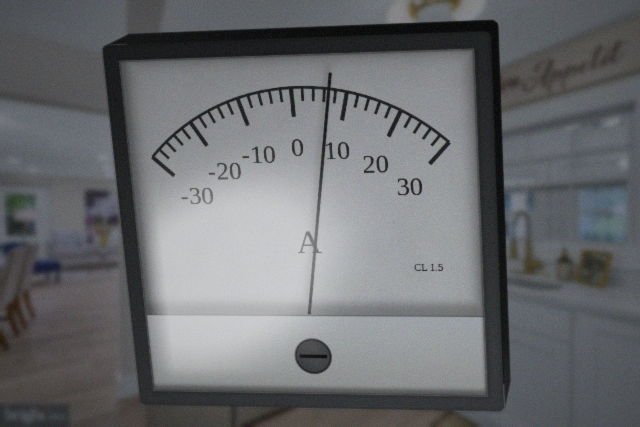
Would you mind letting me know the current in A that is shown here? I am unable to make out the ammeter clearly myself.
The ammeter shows 7 A
